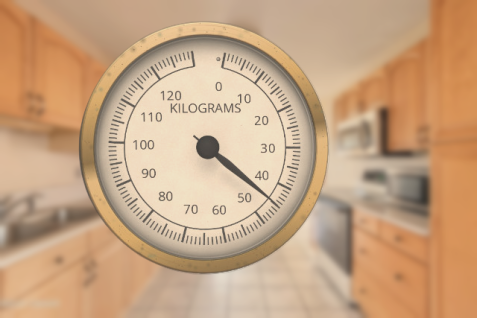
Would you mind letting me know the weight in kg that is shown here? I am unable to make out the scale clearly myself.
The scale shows 45 kg
